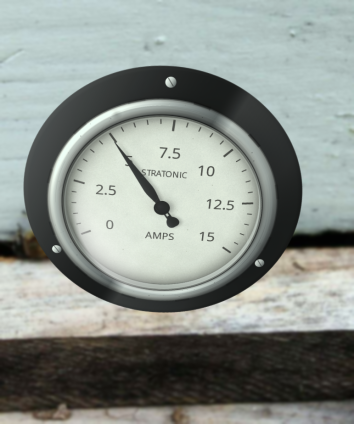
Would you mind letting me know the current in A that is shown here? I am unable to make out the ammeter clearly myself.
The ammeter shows 5 A
